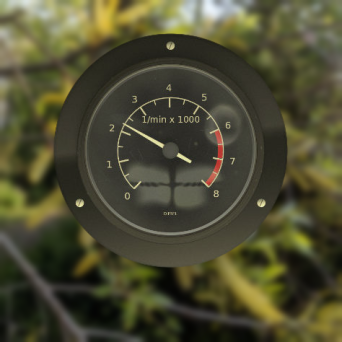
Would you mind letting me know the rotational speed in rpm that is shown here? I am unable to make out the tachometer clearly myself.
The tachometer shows 2250 rpm
